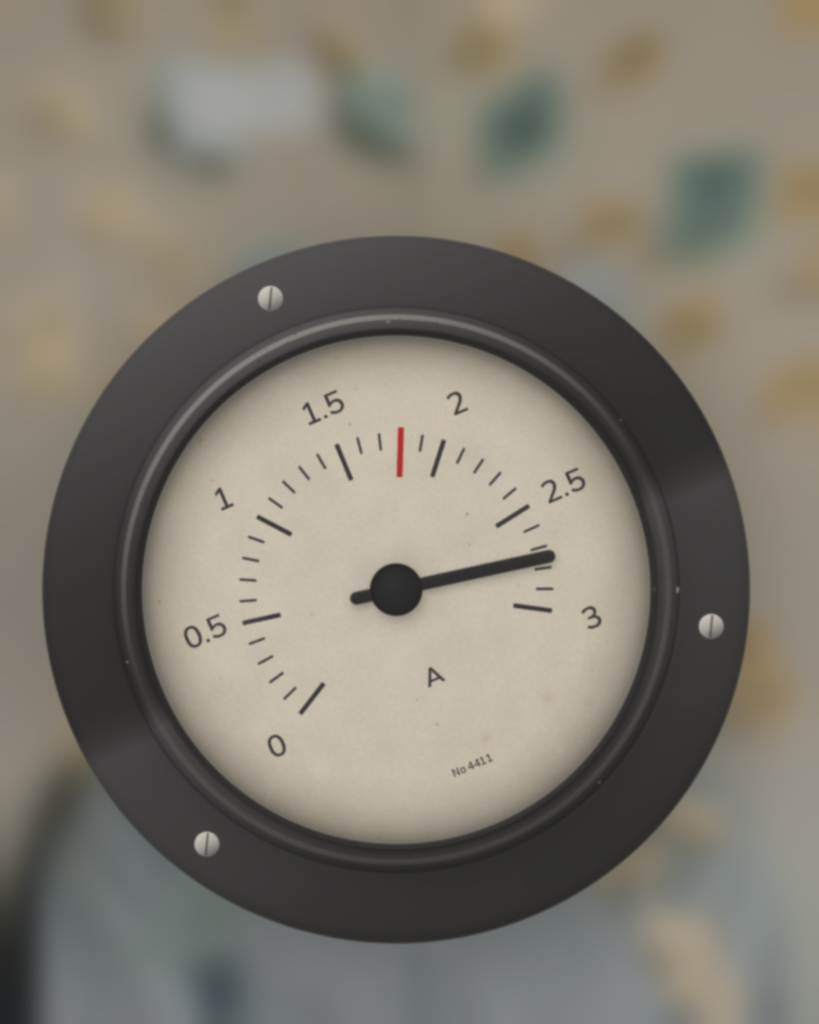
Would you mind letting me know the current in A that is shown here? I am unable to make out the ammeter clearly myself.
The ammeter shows 2.75 A
